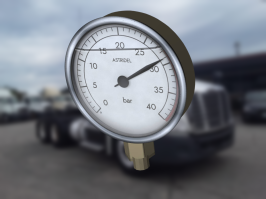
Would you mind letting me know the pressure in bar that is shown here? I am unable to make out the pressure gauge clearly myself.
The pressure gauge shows 29 bar
